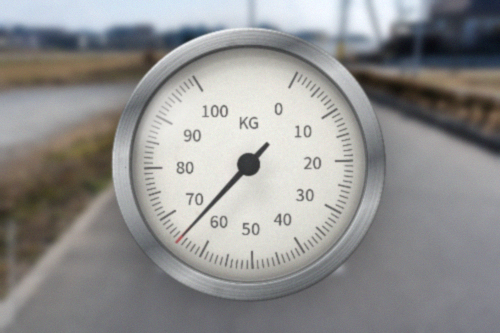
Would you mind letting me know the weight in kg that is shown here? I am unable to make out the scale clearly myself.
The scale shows 65 kg
